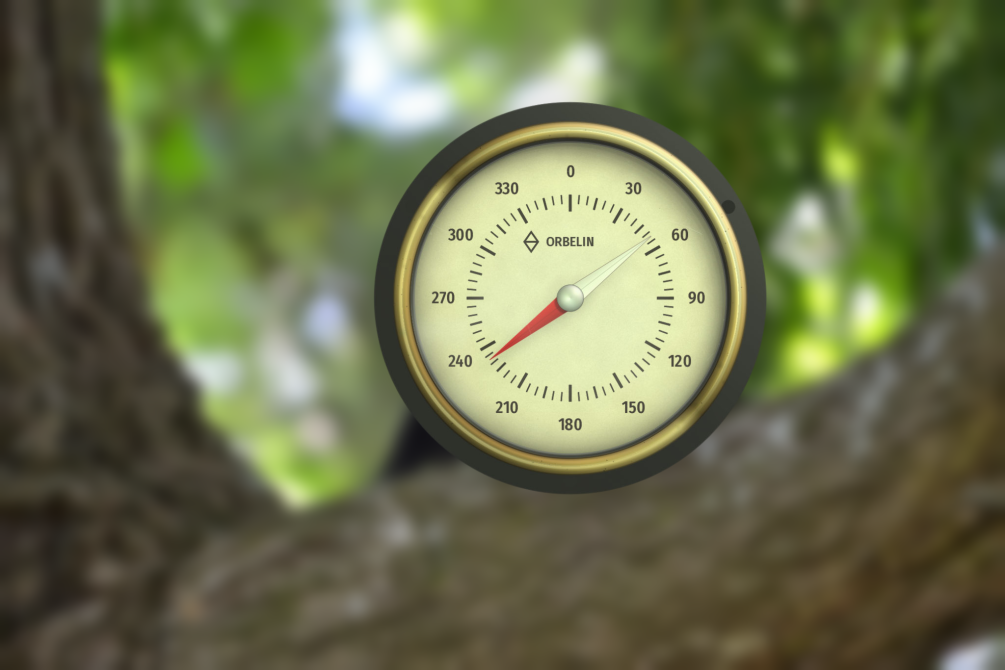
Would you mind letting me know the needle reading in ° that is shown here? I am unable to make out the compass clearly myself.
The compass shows 232.5 °
